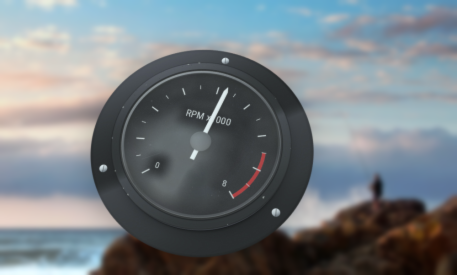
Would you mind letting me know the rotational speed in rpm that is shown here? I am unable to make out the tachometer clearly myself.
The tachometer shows 4250 rpm
